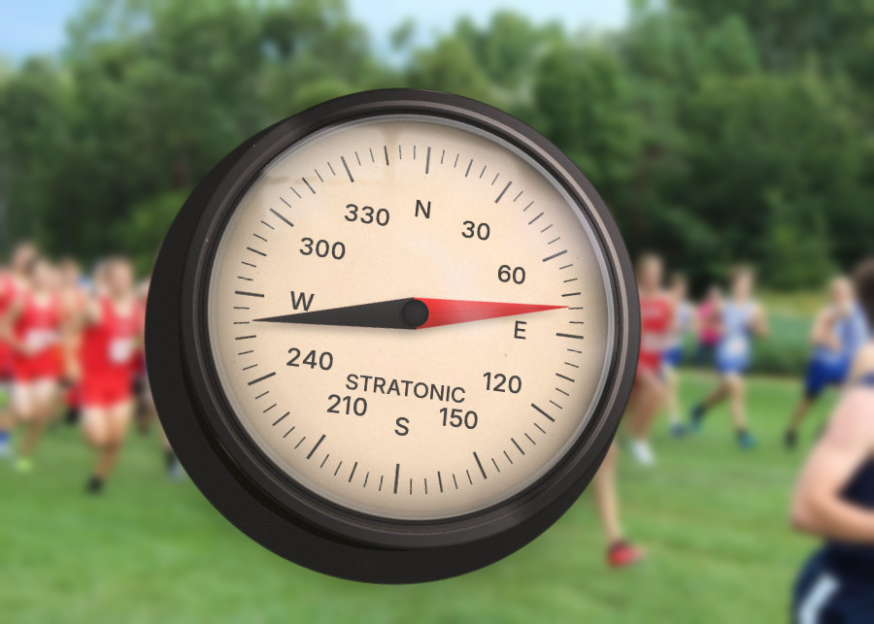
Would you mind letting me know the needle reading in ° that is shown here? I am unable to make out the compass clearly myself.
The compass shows 80 °
